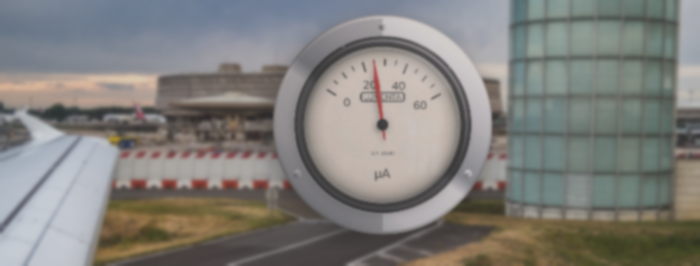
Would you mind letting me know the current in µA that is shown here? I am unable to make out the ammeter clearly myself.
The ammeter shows 25 µA
